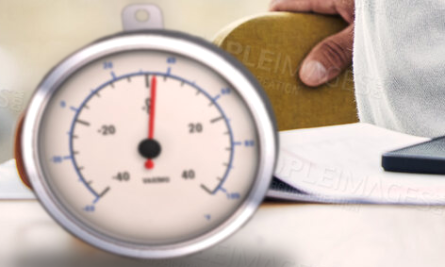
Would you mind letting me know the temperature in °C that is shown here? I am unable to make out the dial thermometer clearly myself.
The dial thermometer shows 2 °C
